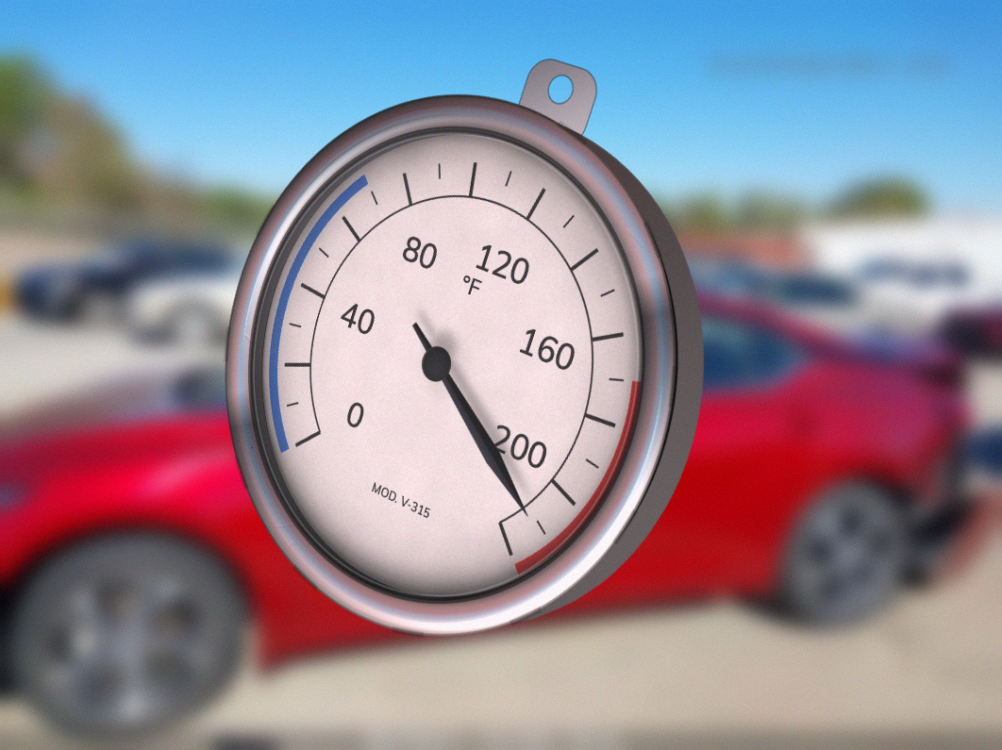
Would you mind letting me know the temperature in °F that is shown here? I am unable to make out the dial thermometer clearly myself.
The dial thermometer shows 210 °F
